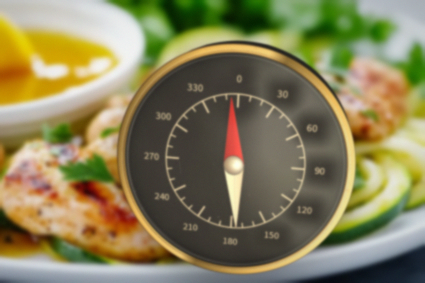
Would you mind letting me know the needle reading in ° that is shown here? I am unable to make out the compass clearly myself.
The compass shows 355 °
